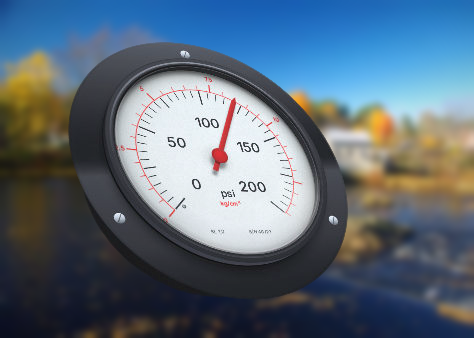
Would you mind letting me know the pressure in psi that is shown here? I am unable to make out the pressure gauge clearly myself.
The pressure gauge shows 120 psi
